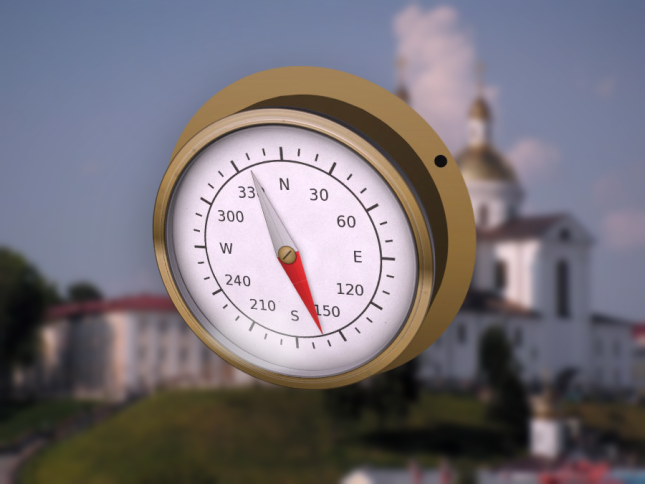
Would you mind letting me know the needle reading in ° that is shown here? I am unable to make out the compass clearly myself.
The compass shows 160 °
